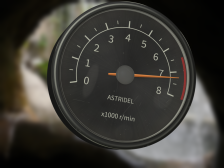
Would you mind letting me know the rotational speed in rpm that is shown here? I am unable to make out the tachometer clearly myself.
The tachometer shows 7250 rpm
